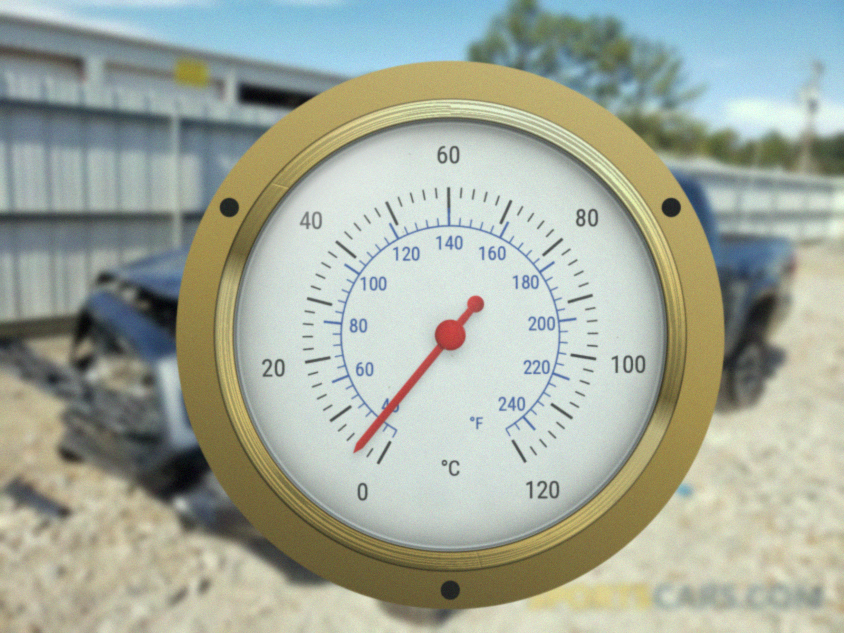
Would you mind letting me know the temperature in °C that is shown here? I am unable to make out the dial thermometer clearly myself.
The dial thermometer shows 4 °C
